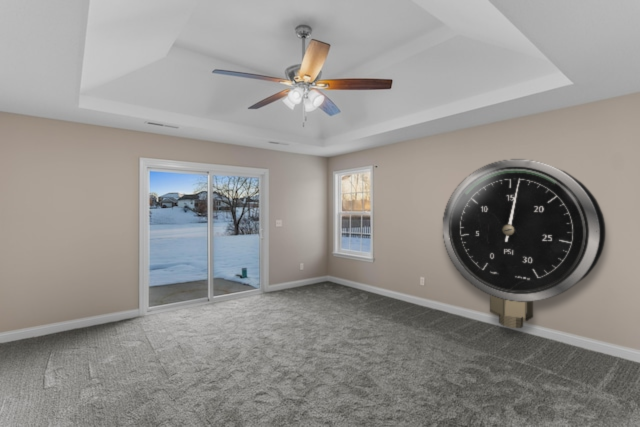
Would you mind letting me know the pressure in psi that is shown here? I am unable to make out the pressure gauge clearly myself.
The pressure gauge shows 16 psi
